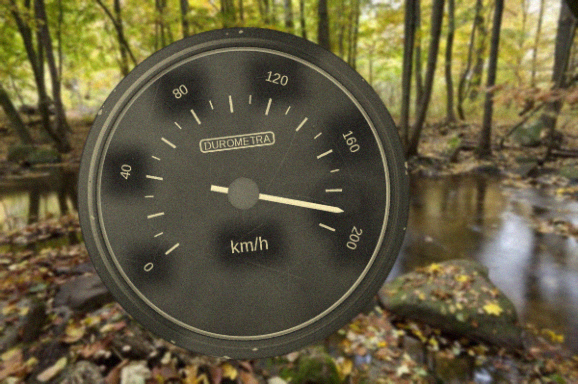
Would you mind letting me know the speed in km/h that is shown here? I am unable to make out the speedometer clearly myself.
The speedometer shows 190 km/h
